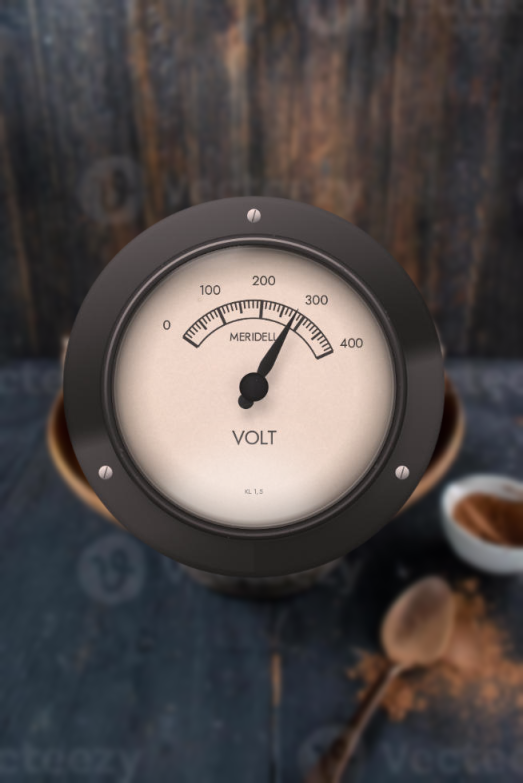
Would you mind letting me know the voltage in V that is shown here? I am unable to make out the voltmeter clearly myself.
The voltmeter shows 280 V
